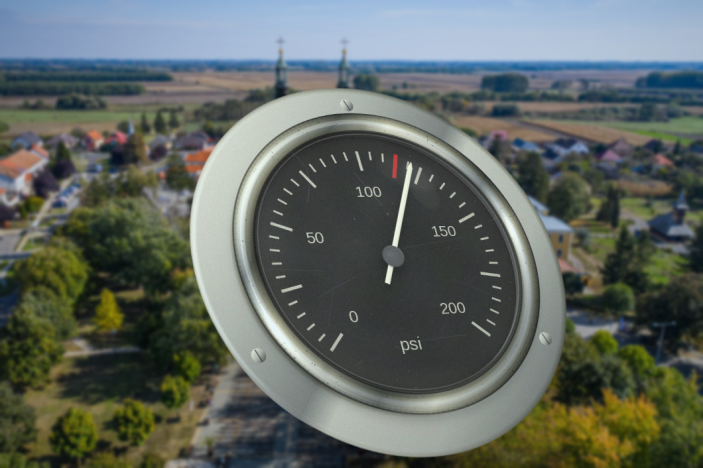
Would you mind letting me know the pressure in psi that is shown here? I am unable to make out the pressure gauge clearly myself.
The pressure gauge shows 120 psi
